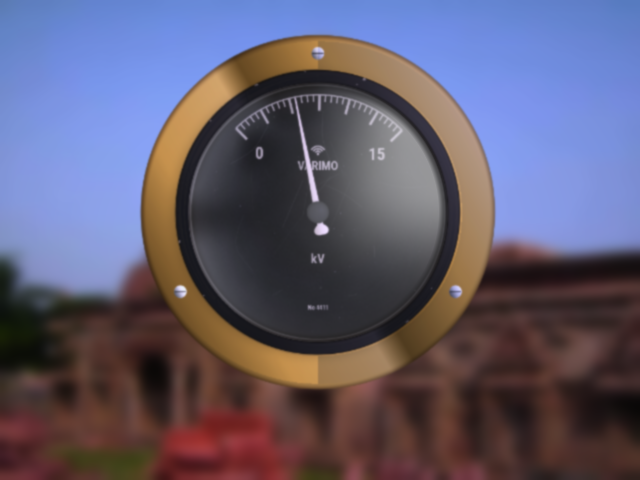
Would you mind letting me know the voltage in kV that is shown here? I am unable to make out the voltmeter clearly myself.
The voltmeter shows 5.5 kV
